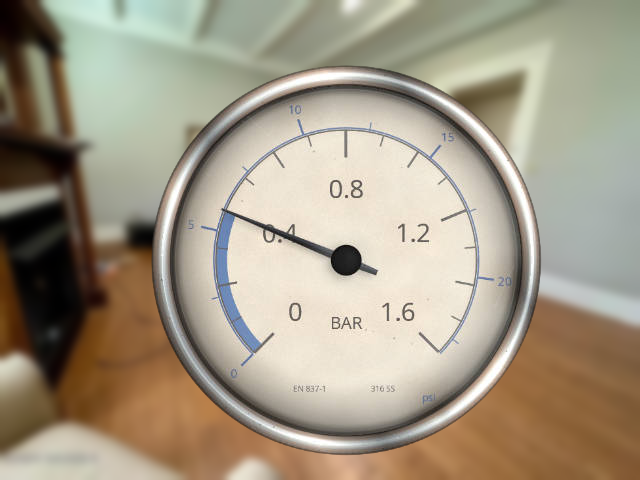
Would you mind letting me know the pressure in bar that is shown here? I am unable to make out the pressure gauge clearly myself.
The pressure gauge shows 0.4 bar
